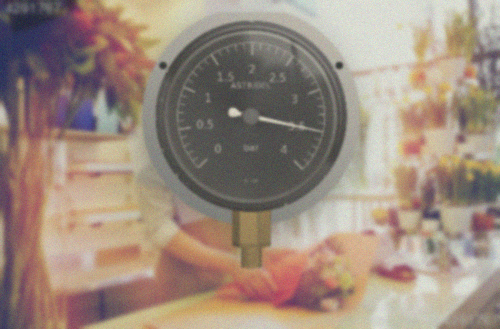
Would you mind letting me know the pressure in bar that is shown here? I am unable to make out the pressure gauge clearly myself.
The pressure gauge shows 3.5 bar
